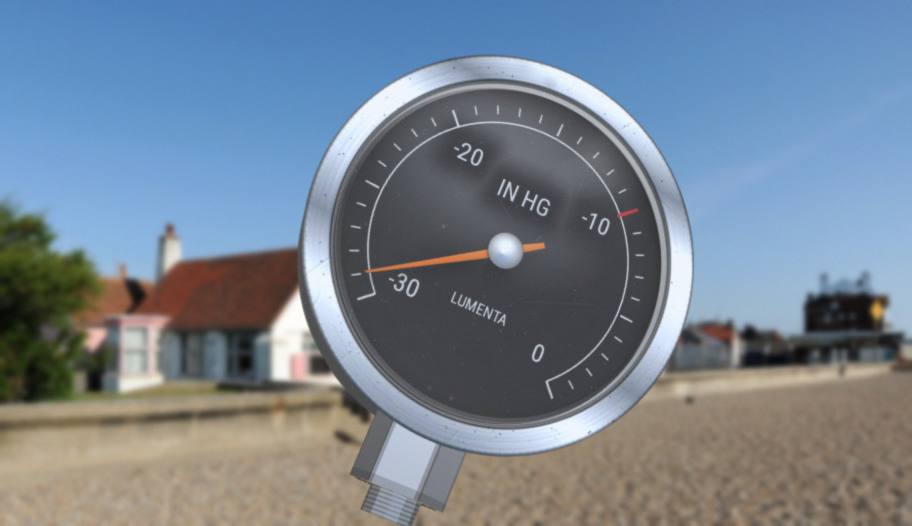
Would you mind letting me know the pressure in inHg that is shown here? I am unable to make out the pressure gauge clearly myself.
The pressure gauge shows -29 inHg
